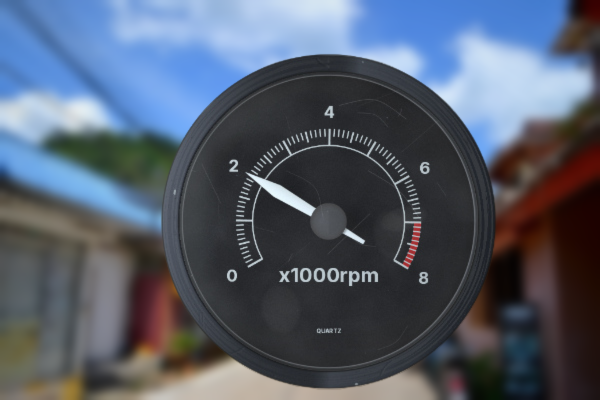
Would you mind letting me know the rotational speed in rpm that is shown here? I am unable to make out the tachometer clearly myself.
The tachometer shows 2000 rpm
